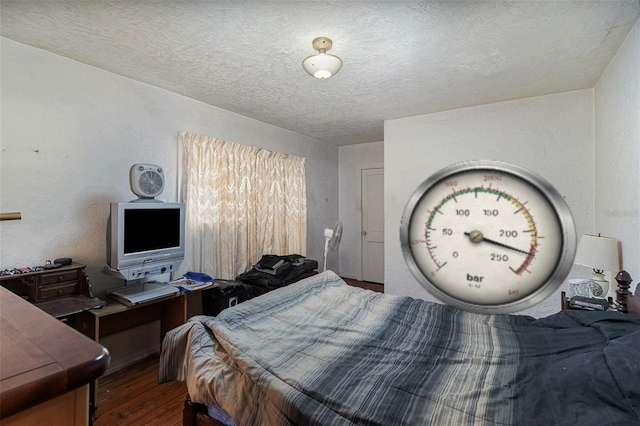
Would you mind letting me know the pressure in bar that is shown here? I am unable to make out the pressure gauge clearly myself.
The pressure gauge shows 225 bar
